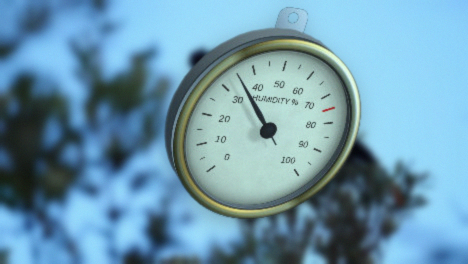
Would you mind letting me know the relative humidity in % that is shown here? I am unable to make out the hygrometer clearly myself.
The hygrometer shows 35 %
